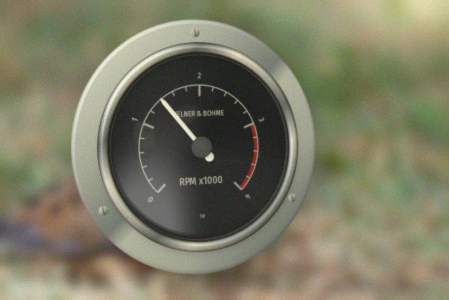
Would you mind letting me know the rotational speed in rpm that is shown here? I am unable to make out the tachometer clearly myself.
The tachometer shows 1400 rpm
